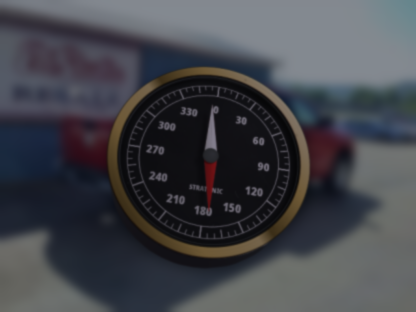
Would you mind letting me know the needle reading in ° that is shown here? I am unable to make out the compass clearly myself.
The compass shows 175 °
